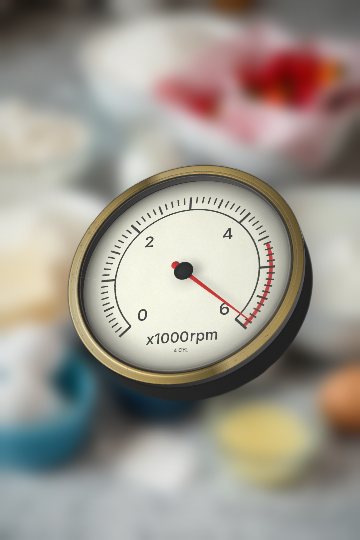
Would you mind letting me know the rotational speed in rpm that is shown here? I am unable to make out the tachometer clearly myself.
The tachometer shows 5900 rpm
